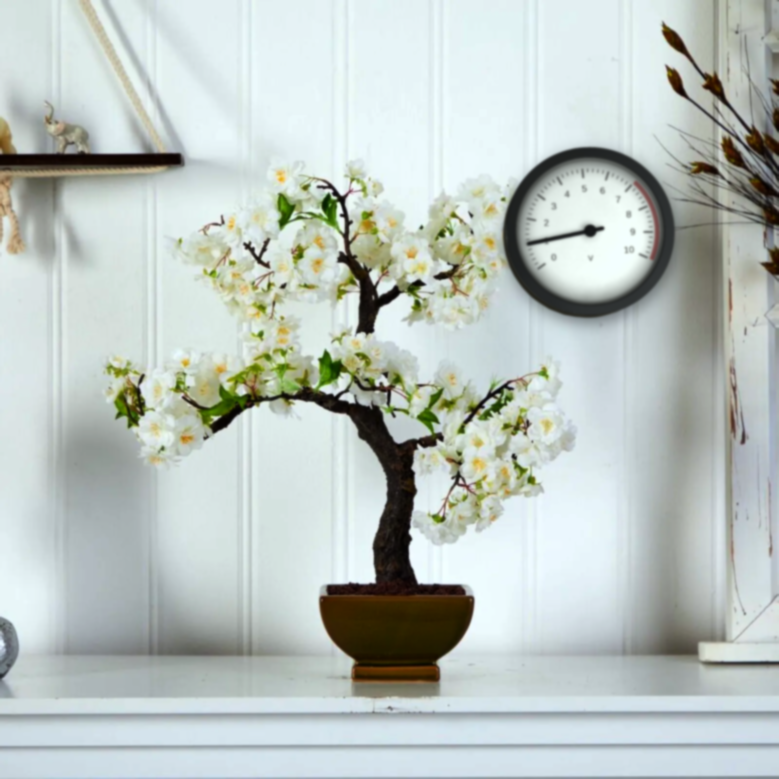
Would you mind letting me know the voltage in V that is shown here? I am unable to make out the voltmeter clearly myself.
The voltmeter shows 1 V
